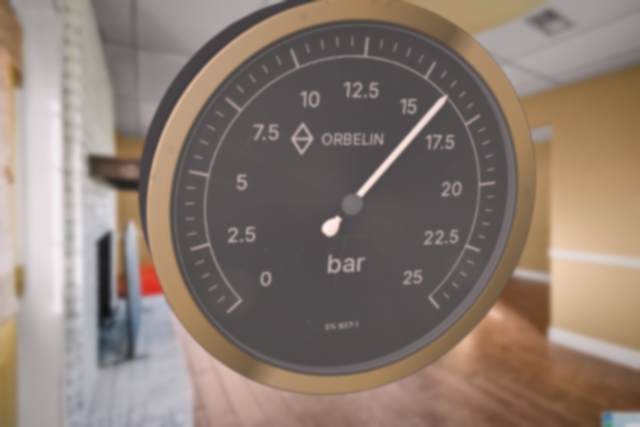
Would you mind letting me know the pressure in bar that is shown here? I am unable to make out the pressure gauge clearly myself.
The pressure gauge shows 16 bar
